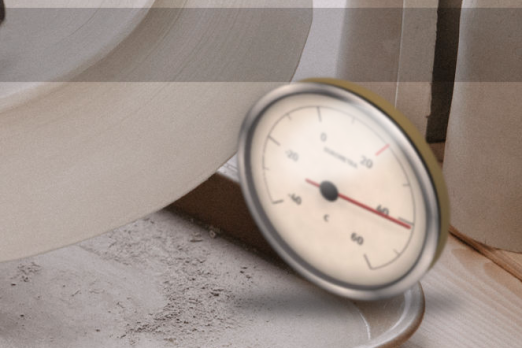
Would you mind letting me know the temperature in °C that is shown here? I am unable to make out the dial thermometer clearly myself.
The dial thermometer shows 40 °C
